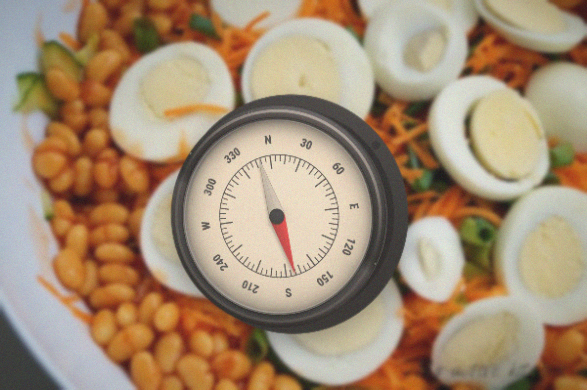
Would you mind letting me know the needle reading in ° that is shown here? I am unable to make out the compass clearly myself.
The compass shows 170 °
